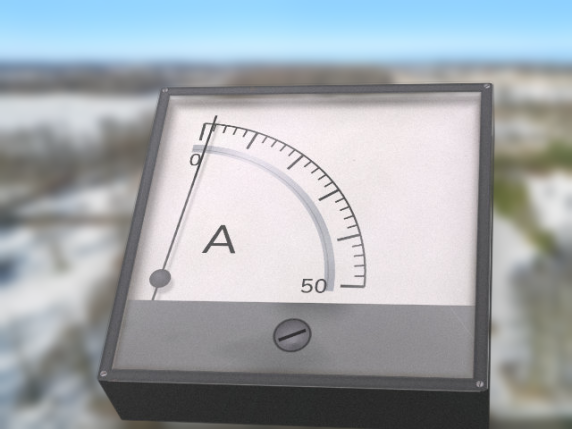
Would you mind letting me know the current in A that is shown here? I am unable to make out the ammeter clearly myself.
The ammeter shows 2 A
